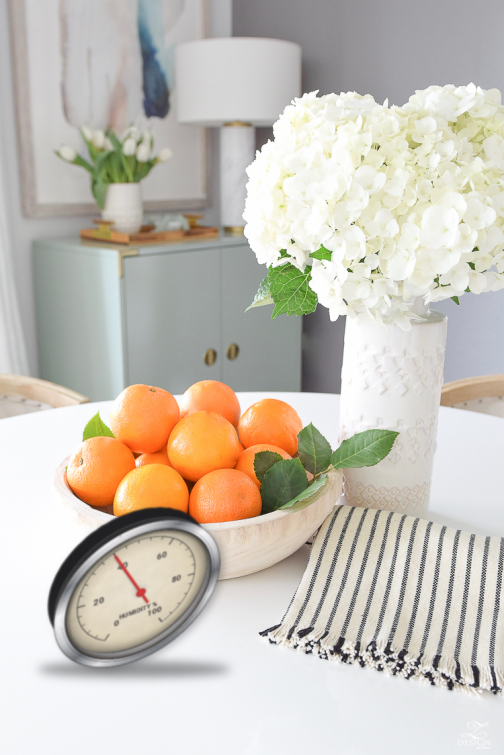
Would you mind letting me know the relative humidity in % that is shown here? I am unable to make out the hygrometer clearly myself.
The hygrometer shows 40 %
